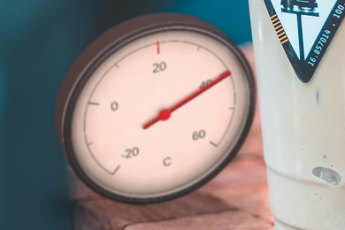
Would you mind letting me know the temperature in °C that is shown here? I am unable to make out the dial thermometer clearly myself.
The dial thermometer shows 40 °C
